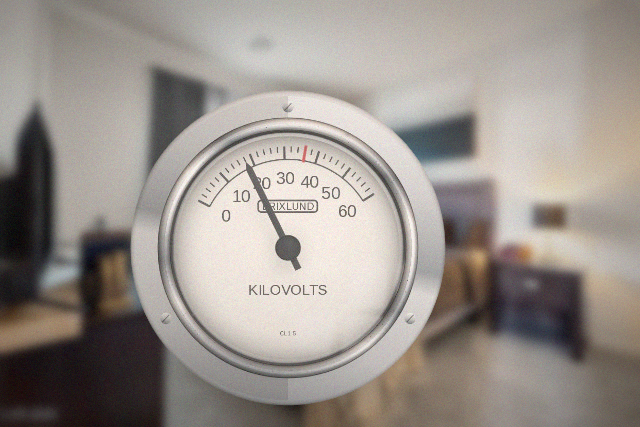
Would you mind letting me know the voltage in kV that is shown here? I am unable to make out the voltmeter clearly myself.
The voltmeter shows 18 kV
